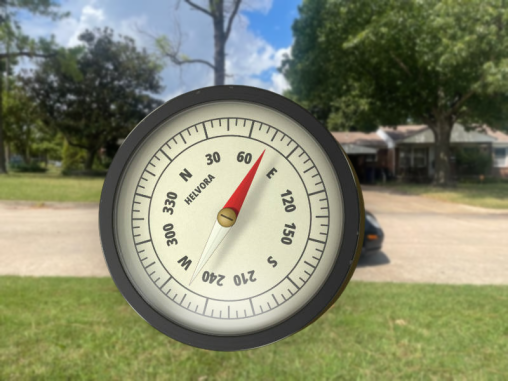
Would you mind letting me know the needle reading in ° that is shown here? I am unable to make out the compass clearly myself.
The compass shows 75 °
